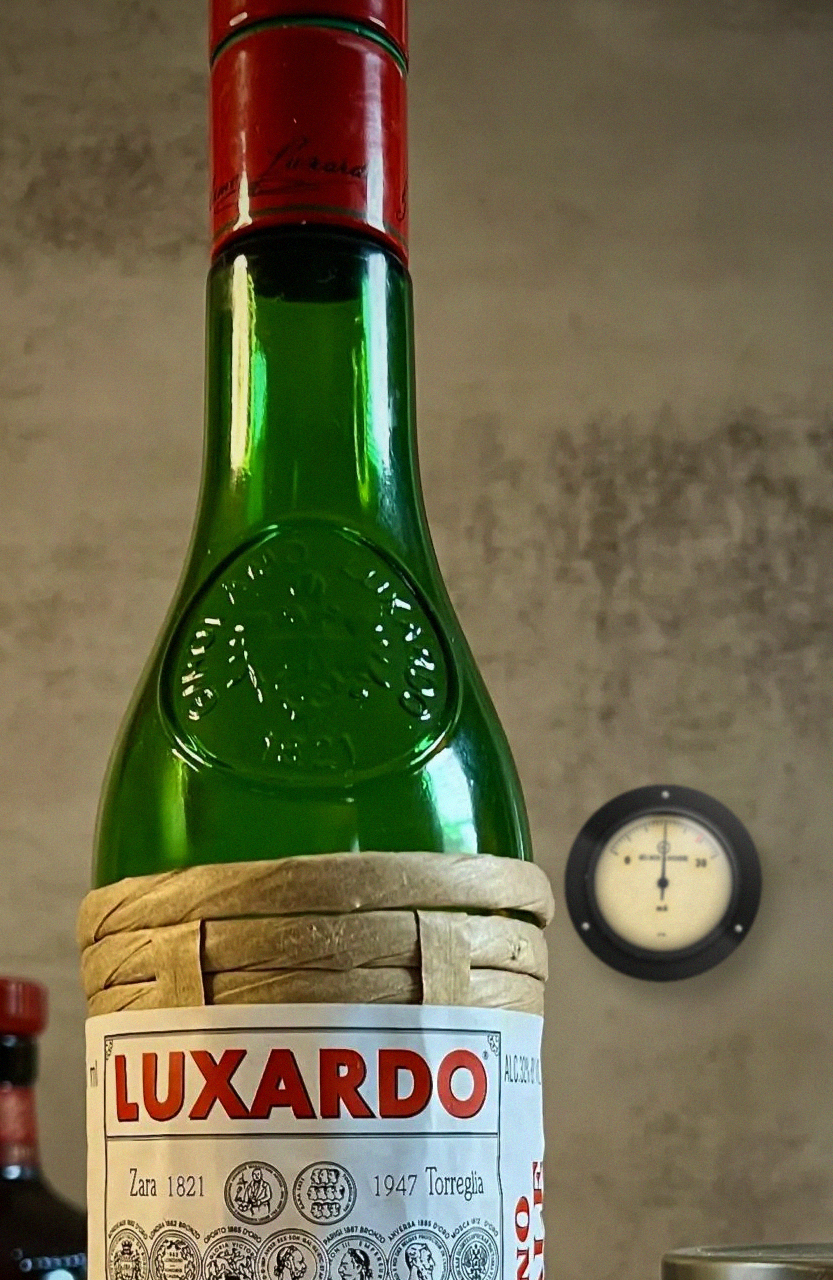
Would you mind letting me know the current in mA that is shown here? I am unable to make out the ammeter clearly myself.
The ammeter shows 15 mA
